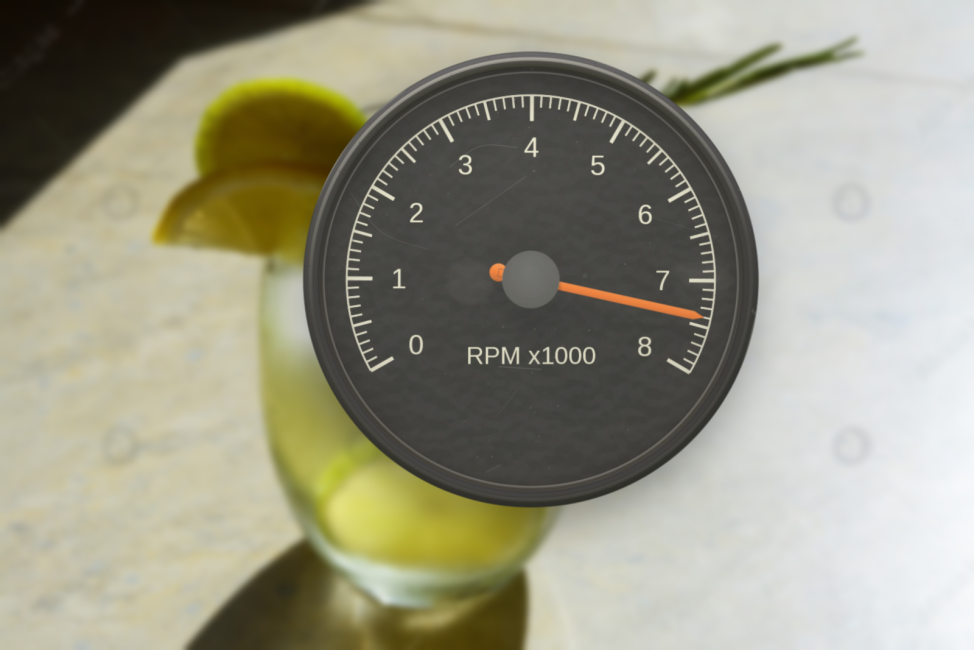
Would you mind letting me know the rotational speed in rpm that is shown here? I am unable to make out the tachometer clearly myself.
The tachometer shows 7400 rpm
